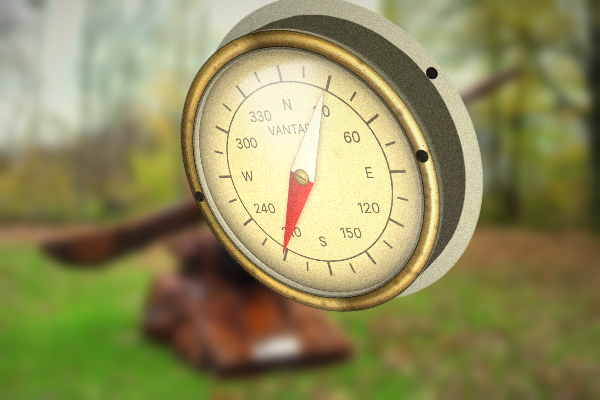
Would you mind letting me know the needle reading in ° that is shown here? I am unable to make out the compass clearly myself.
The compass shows 210 °
